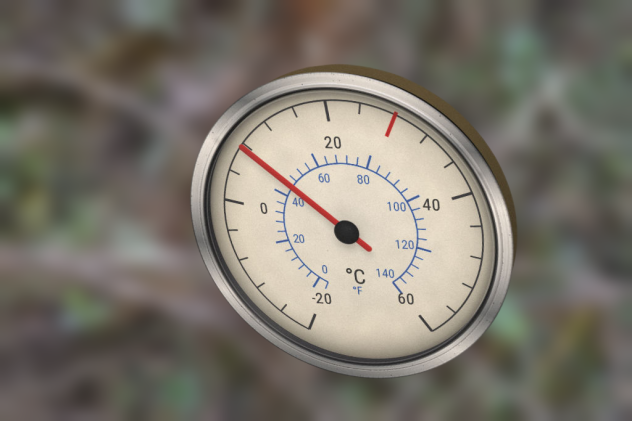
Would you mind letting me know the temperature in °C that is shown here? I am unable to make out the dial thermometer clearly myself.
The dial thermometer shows 8 °C
